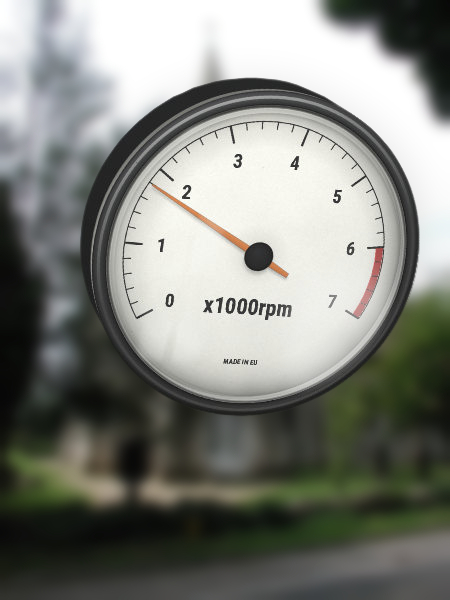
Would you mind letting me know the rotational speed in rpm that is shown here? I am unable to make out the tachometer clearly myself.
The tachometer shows 1800 rpm
